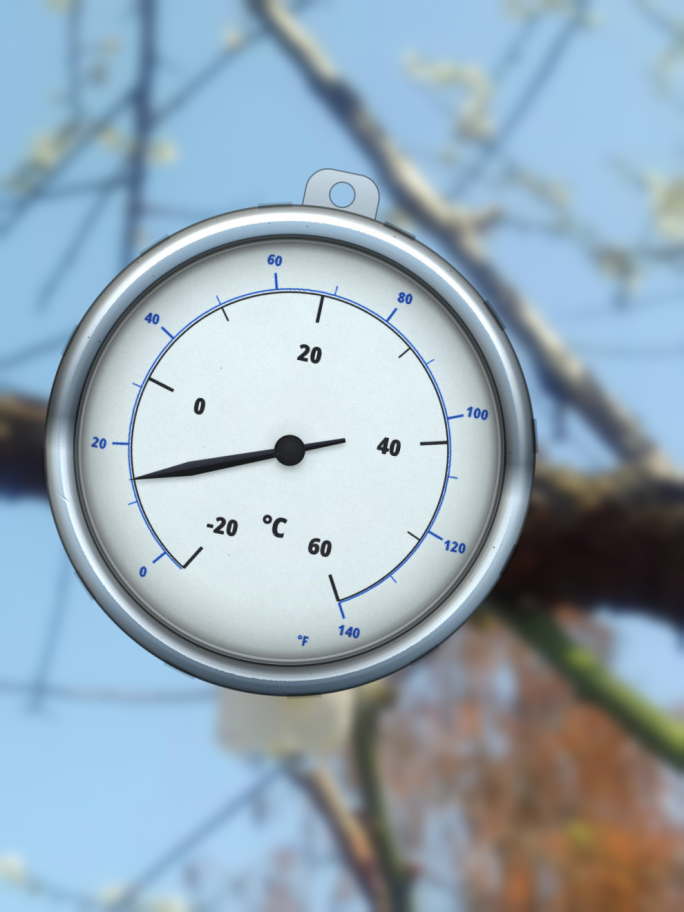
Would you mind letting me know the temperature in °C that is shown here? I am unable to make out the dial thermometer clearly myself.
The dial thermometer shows -10 °C
